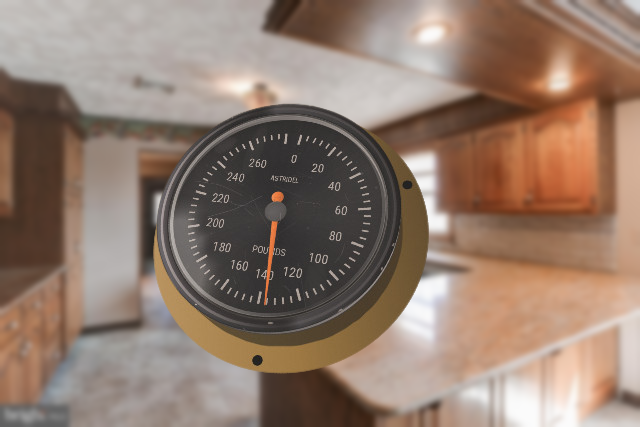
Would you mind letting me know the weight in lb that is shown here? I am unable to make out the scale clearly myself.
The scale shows 136 lb
